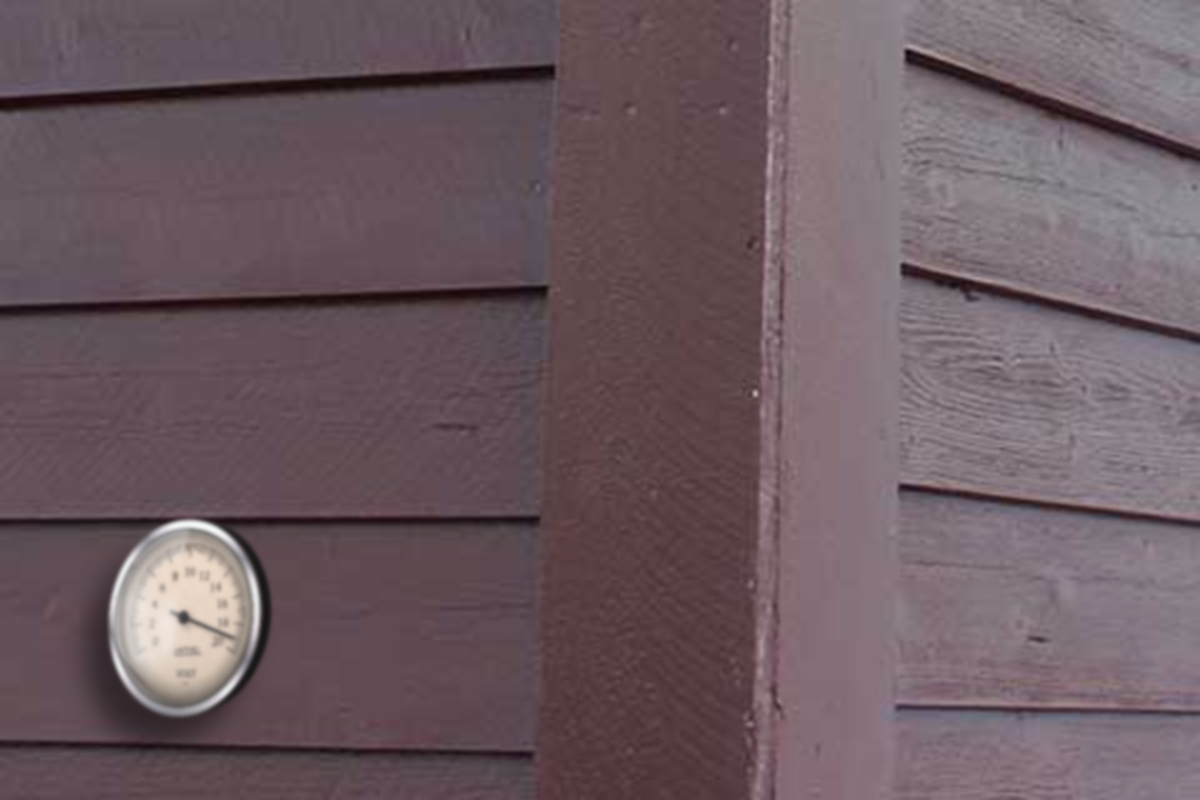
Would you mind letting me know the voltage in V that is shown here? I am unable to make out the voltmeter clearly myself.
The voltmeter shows 19 V
